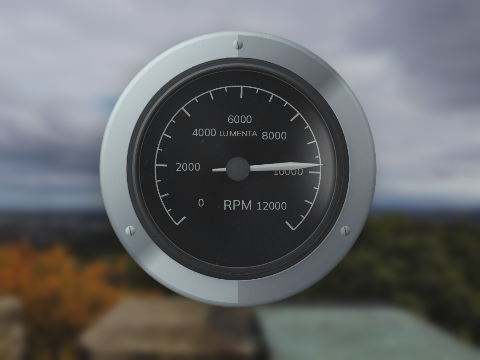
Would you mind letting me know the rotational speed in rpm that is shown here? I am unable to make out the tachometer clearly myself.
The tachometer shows 9750 rpm
